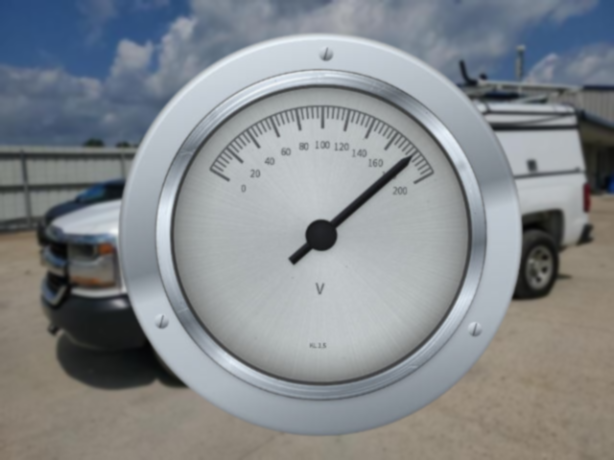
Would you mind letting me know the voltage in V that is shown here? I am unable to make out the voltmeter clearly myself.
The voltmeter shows 180 V
